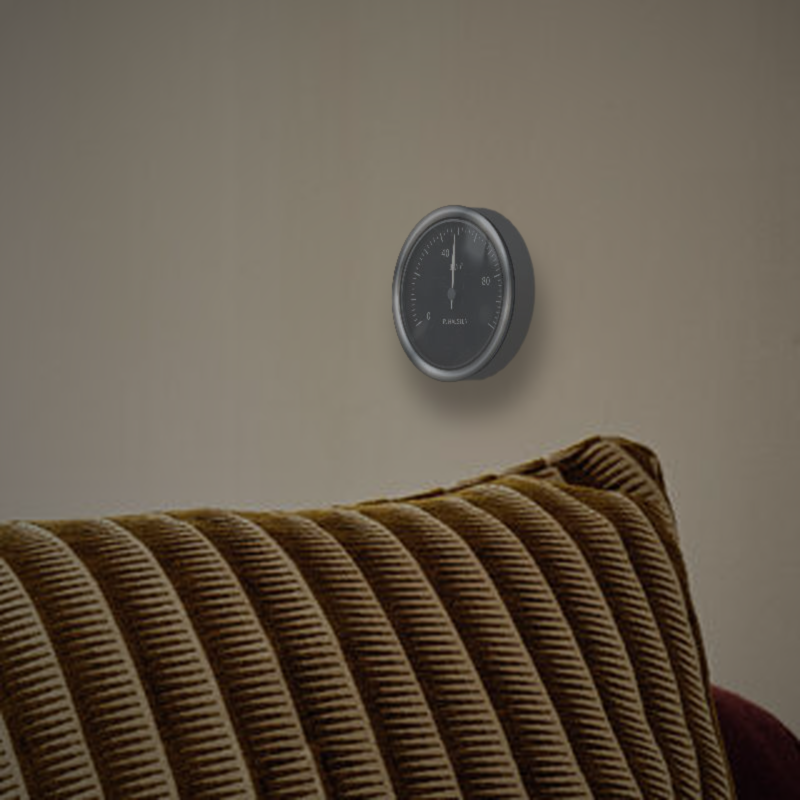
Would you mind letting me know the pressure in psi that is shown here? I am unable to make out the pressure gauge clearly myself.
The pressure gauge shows 50 psi
